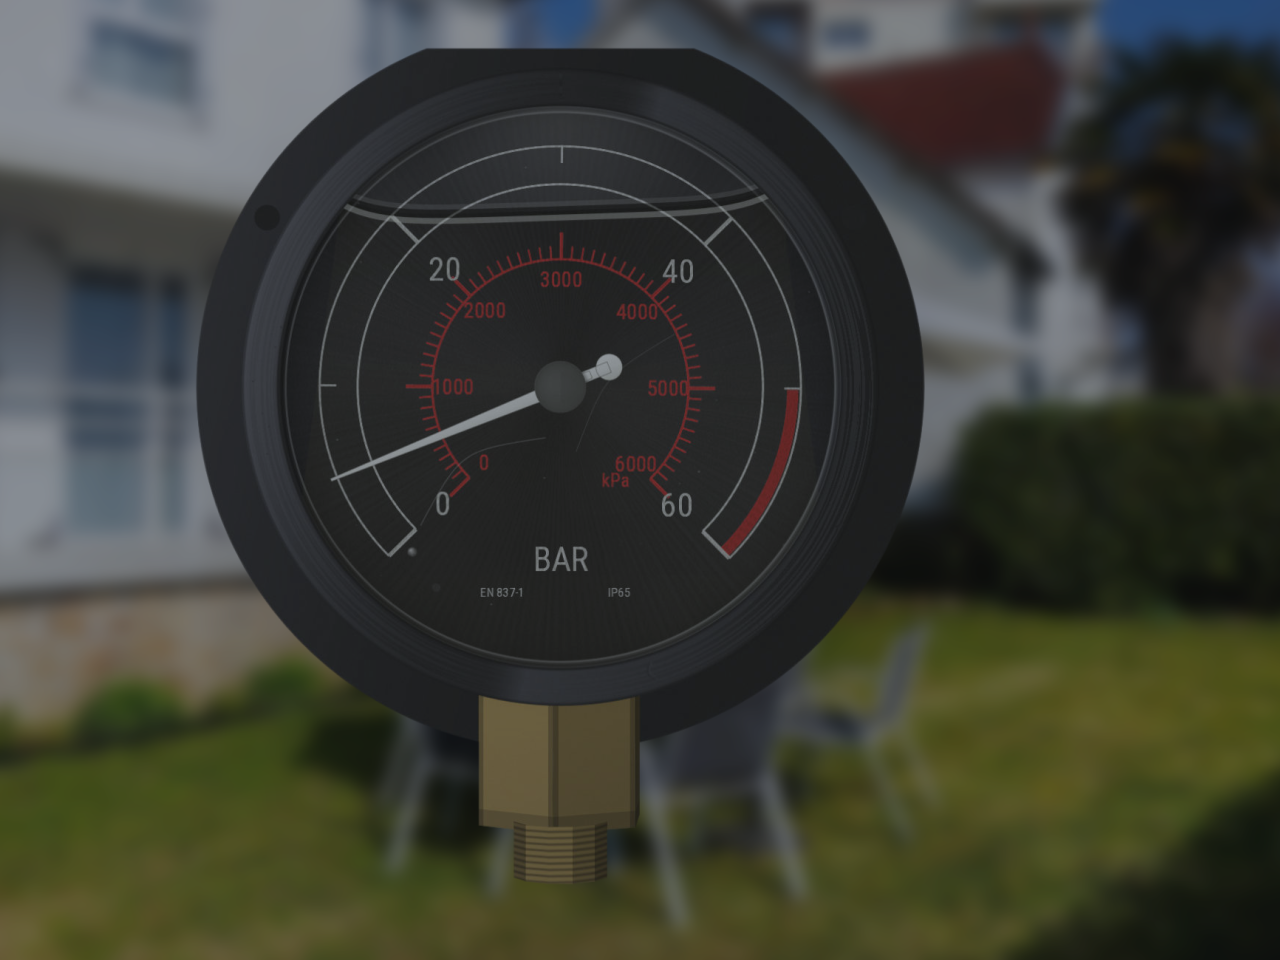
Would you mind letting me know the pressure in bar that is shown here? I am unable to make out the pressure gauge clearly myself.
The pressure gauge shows 5 bar
